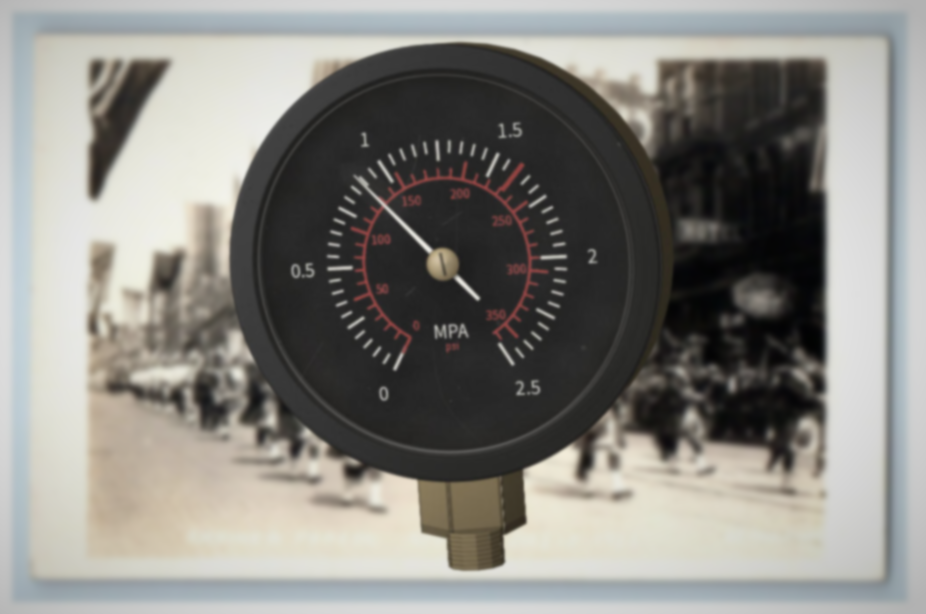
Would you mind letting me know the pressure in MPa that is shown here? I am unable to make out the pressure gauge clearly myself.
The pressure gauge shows 0.9 MPa
